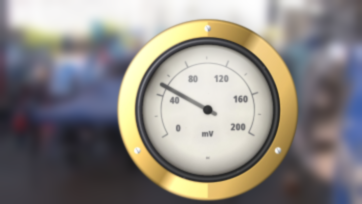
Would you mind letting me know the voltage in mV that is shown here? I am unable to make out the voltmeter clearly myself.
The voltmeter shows 50 mV
